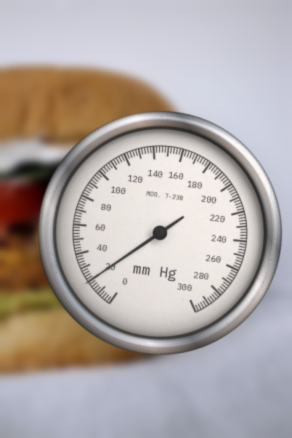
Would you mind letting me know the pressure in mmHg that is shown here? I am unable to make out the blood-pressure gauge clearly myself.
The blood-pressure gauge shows 20 mmHg
